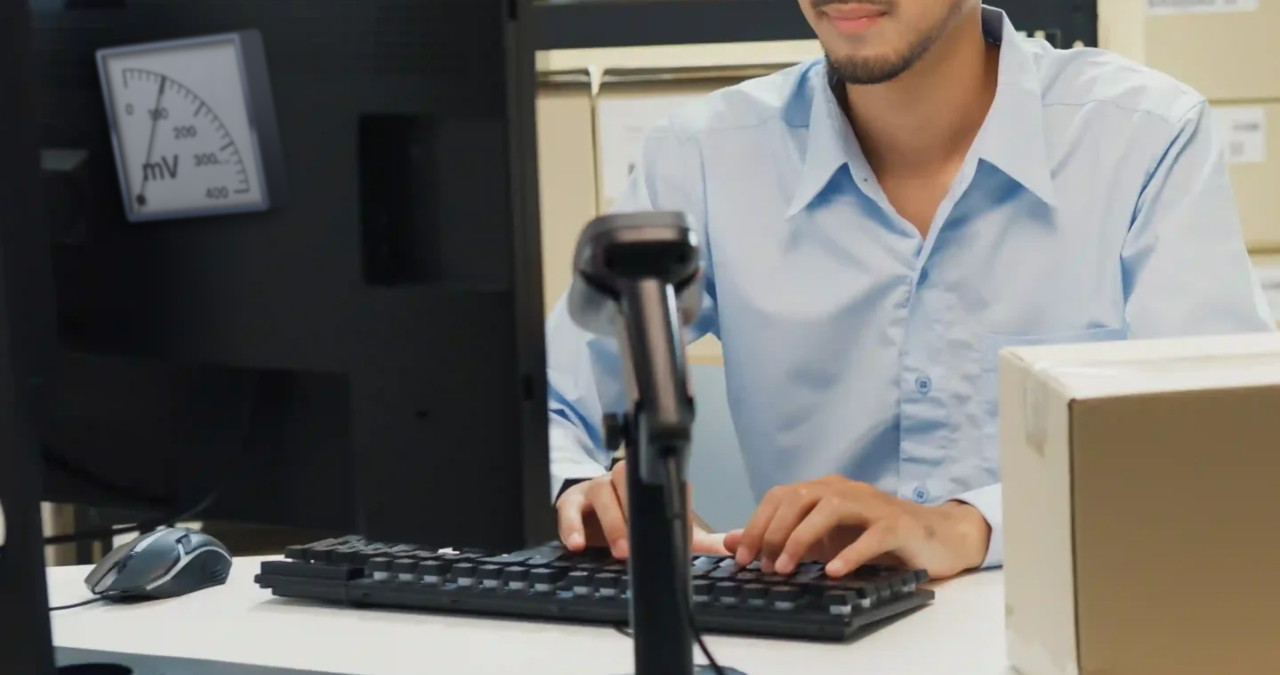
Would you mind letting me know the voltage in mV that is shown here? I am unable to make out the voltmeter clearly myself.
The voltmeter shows 100 mV
